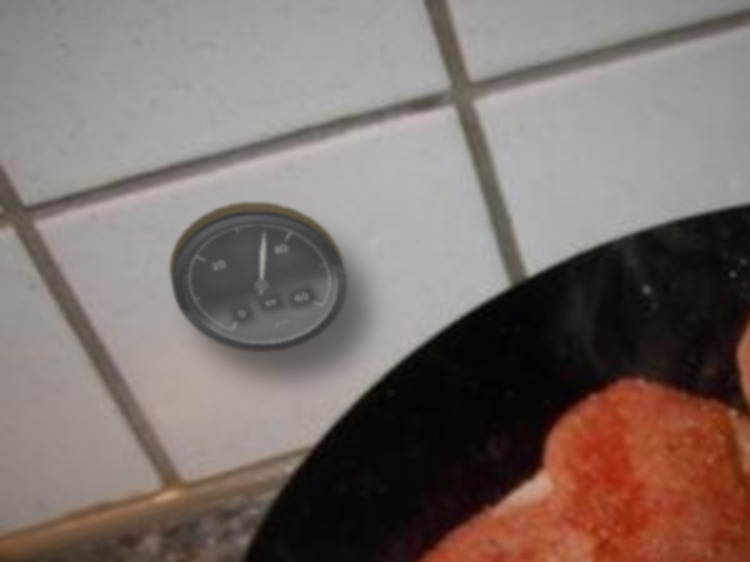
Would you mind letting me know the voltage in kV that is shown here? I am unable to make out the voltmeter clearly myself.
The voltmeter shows 35 kV
